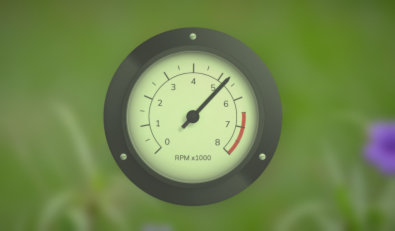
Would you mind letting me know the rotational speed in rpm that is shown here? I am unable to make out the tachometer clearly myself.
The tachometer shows 5250 rpm
